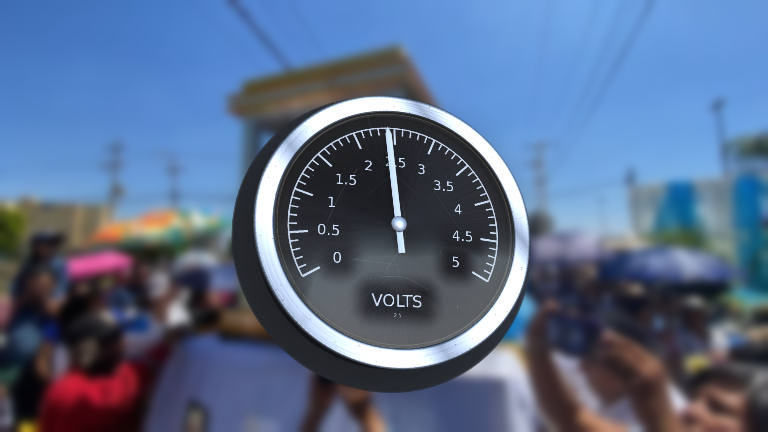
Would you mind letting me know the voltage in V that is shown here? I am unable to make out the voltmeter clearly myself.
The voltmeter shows 2.4 V
